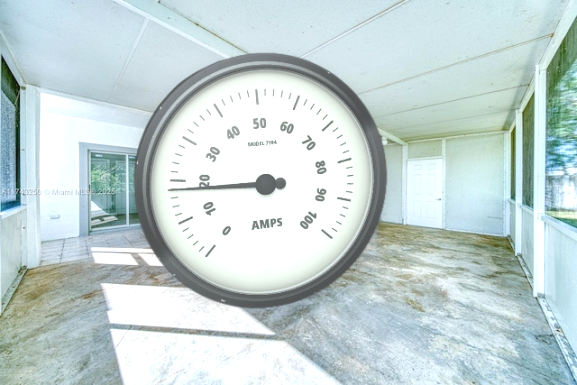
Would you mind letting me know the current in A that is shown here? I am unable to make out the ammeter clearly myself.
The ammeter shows 18 A
